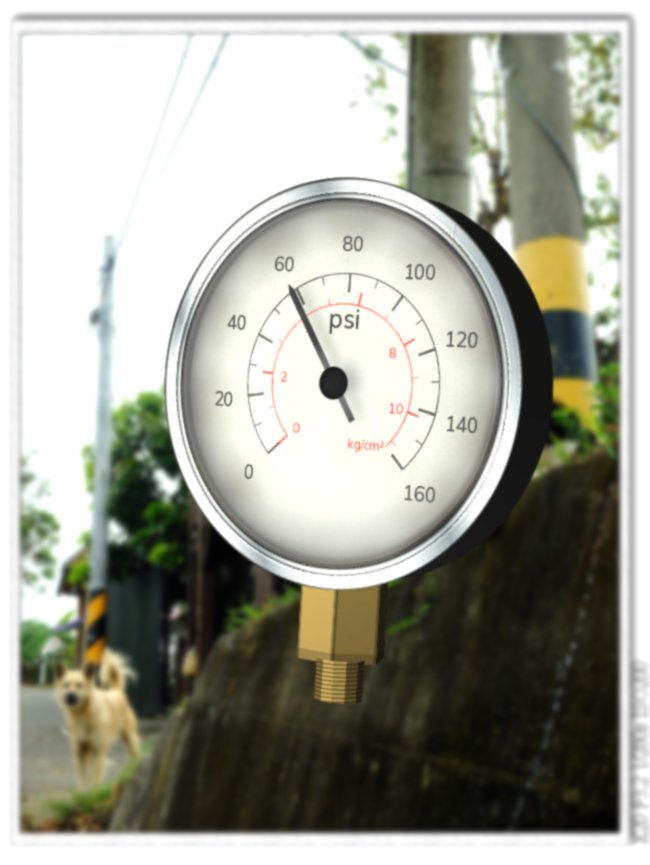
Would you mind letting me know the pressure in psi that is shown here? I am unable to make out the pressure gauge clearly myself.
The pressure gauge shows 60 psi
